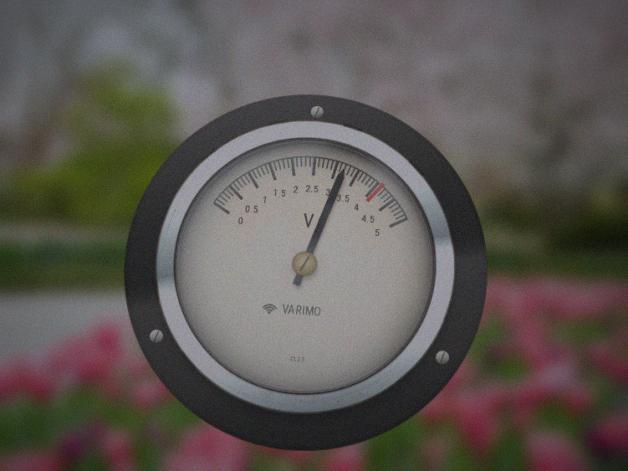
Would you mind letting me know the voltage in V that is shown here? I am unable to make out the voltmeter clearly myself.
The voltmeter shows 3.2 V
